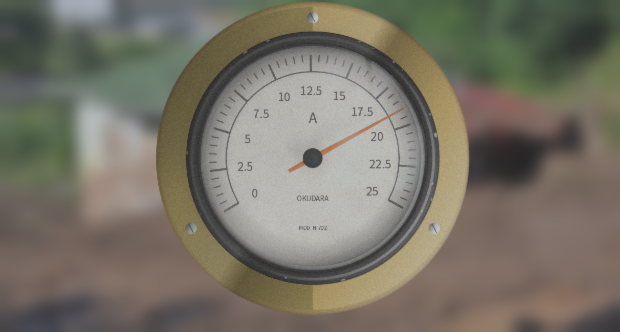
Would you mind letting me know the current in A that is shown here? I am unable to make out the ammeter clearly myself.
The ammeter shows 19 A
